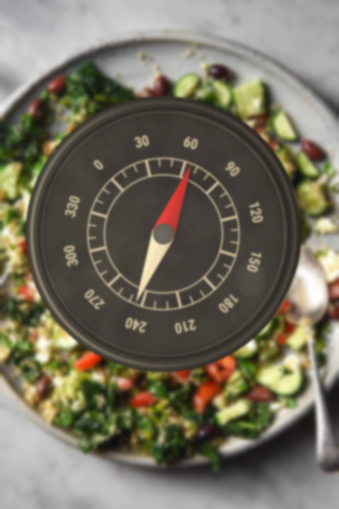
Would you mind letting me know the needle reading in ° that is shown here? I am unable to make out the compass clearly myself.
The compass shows 65 °
